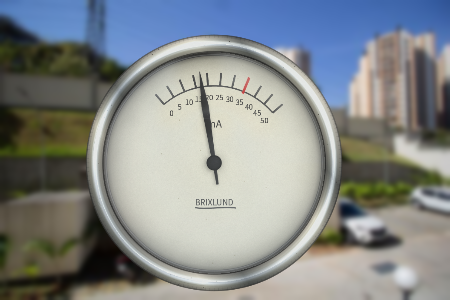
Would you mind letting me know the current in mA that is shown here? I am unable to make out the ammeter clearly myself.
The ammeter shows 17.5 mA
